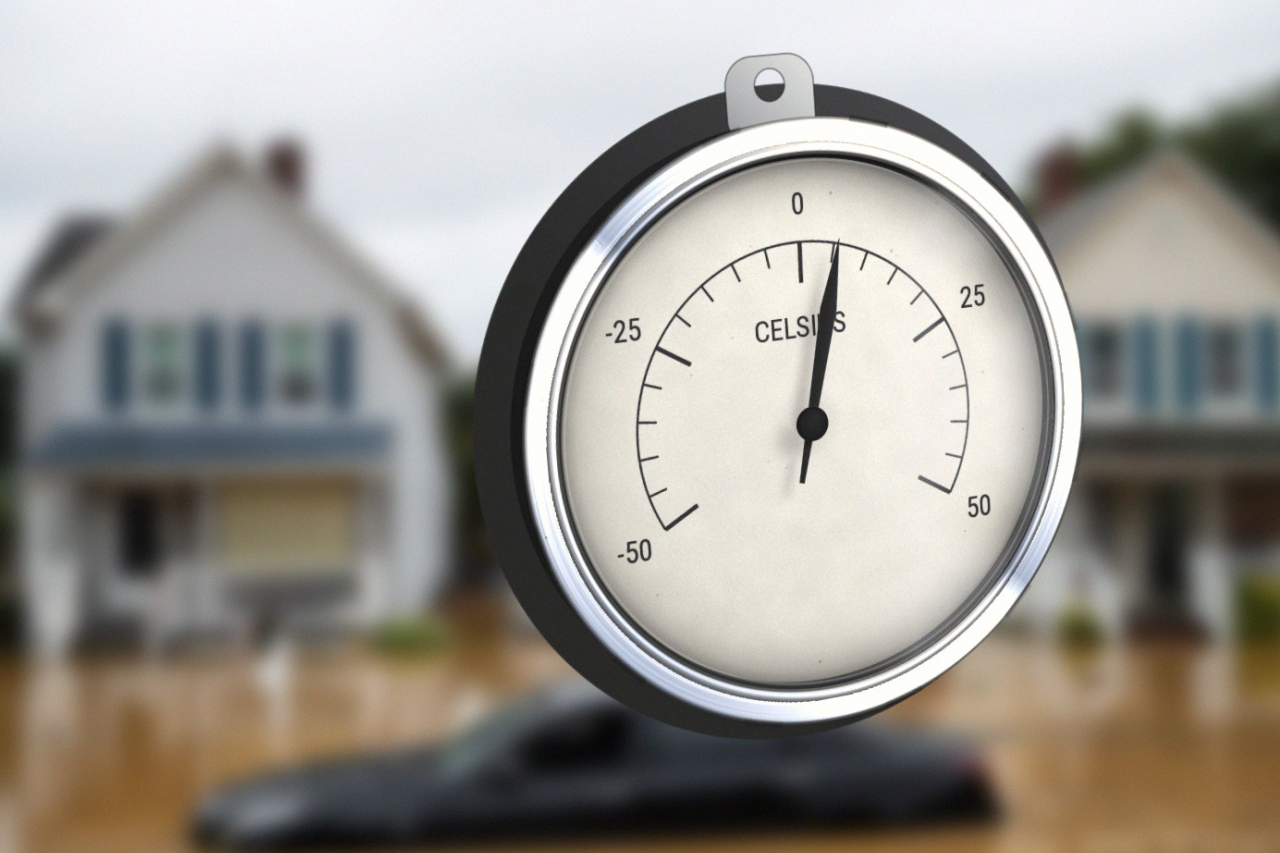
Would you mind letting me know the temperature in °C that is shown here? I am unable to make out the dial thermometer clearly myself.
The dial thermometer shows 5 °C
